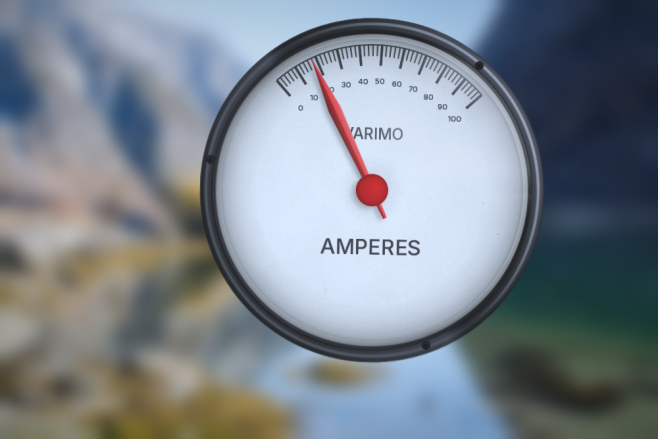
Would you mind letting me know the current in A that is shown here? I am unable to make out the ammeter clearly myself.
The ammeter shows 18 A
